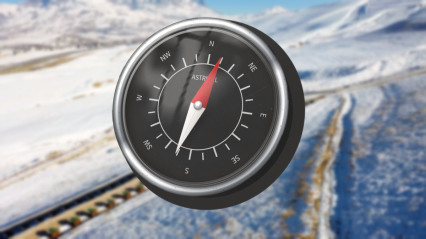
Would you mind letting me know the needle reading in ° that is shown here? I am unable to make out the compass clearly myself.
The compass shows 15 °
